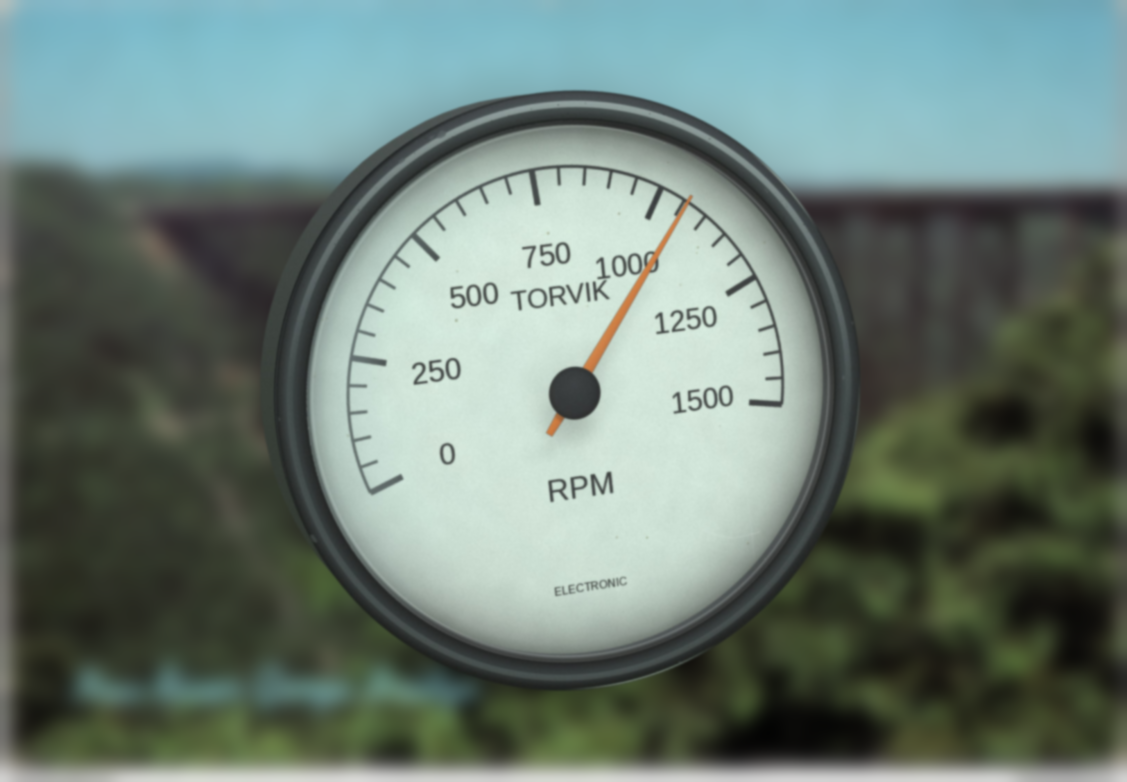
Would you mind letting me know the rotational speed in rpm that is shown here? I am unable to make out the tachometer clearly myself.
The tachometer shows 1050 rpm
